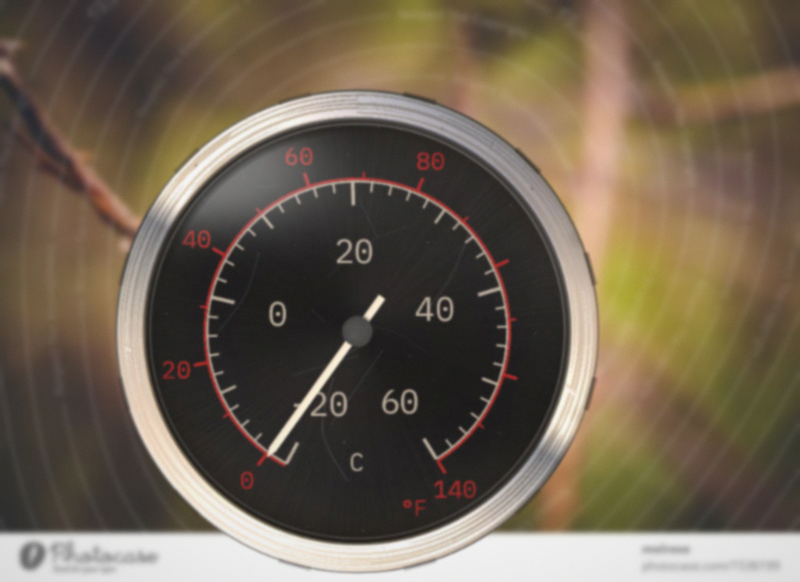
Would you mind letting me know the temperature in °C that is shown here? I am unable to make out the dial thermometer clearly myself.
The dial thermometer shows -18 °C
